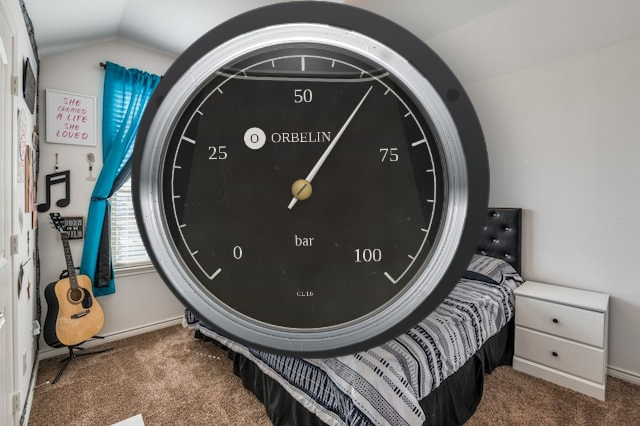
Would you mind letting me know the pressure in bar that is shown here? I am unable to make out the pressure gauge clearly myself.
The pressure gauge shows 62.5 bar
